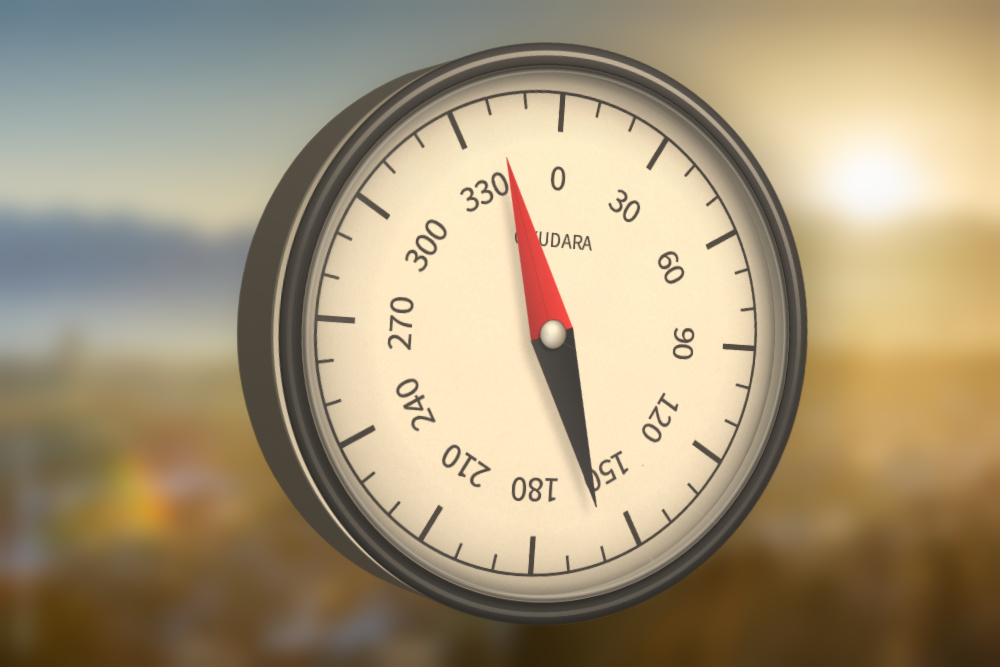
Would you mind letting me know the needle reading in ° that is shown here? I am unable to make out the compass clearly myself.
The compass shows 340 °
